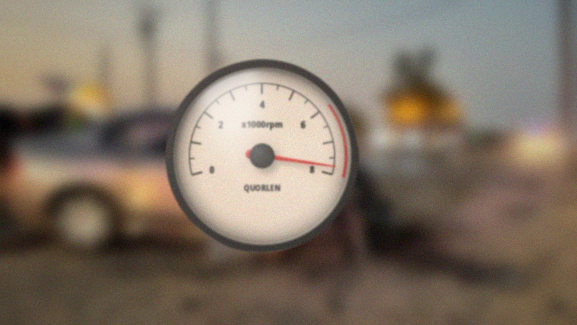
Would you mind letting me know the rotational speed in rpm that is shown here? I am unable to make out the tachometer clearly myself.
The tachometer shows 7750 rpm
